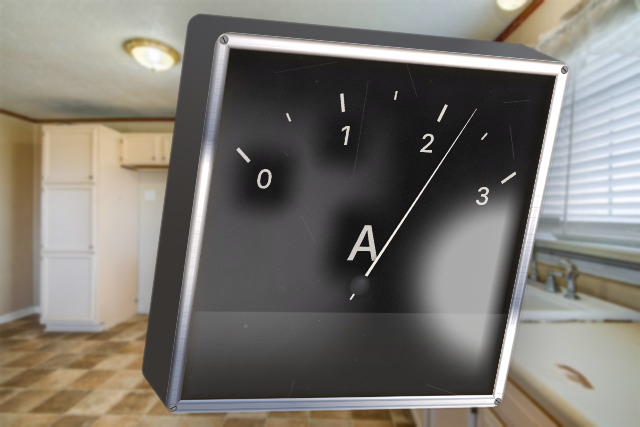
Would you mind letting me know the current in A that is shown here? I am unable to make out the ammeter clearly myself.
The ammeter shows 2.25 A
